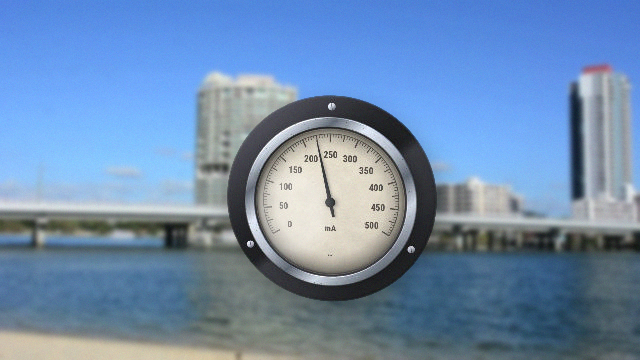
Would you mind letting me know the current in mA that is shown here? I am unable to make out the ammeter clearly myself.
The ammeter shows 225 mA
